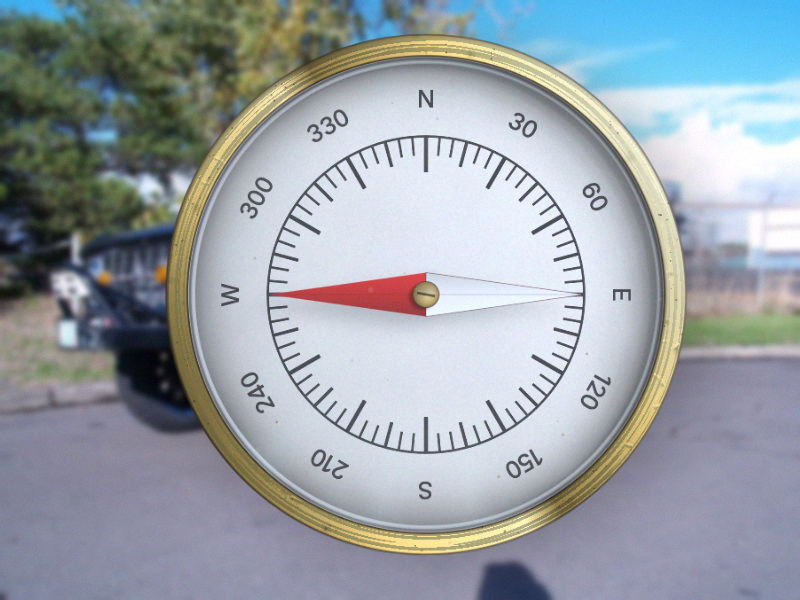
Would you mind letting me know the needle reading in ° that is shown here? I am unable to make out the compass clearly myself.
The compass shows 270 °
